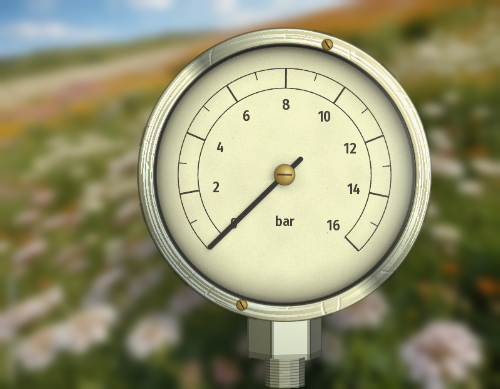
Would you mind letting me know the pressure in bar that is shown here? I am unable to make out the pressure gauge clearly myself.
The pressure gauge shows 0 bar
